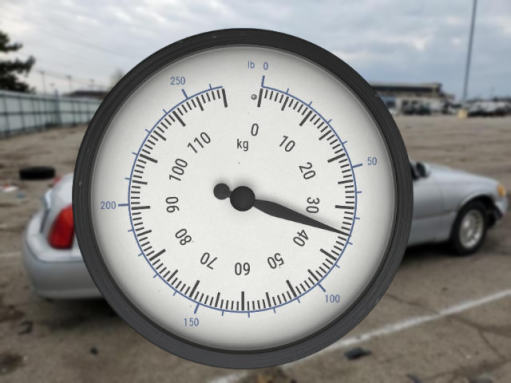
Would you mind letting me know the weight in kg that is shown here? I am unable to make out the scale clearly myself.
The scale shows 35 kg
